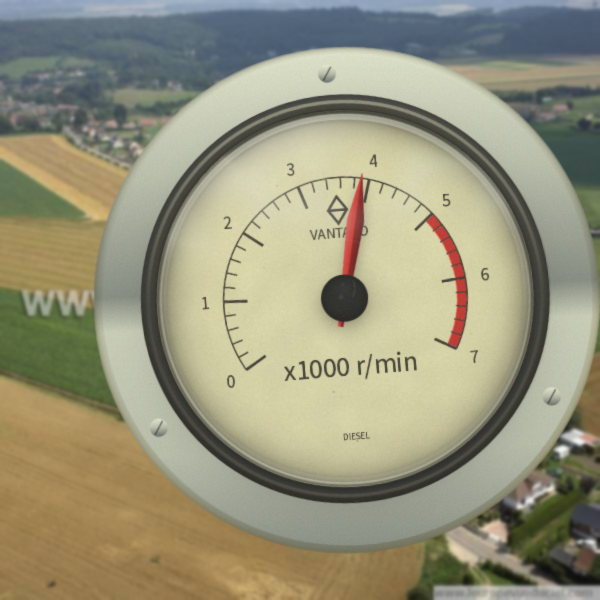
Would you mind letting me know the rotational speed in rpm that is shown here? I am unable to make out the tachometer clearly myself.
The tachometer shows 3900 rpm
